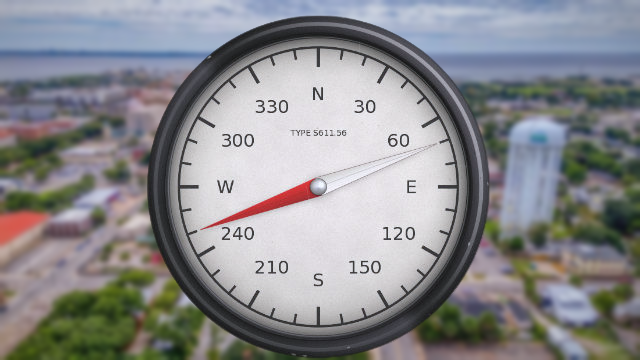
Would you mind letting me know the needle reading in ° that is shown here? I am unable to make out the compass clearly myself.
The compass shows 250 °
